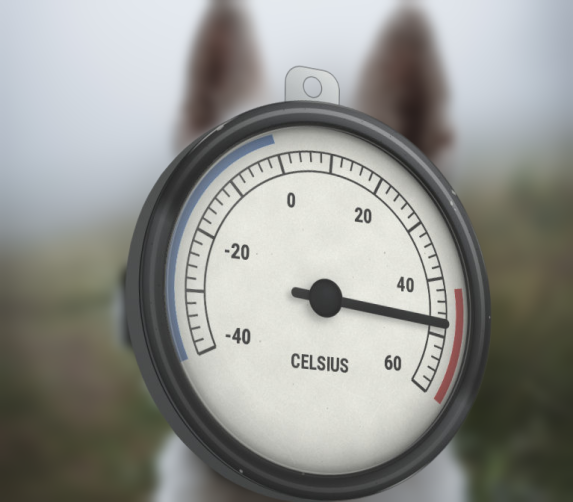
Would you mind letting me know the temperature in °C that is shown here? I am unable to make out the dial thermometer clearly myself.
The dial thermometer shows 48 °C
